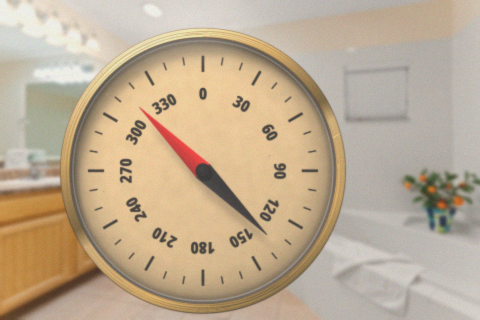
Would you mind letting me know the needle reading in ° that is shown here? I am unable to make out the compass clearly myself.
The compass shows 315 °
